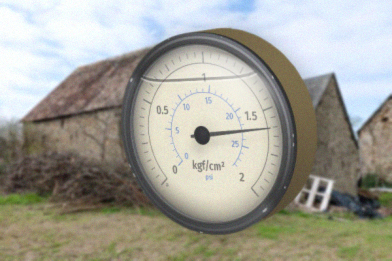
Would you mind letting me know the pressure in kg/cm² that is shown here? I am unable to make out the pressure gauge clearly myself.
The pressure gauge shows 1.6 kg/cm²
